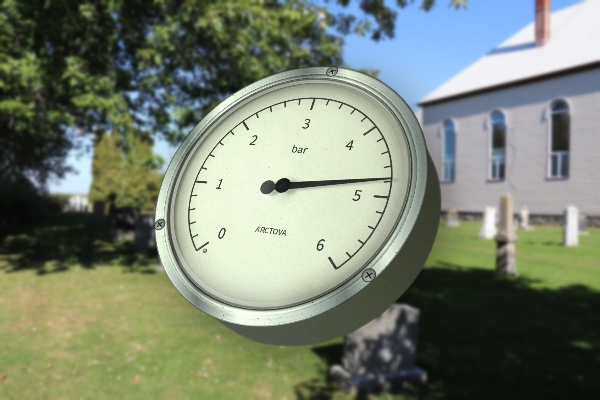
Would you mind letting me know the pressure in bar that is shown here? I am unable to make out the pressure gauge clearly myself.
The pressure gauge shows 4.8 bar
